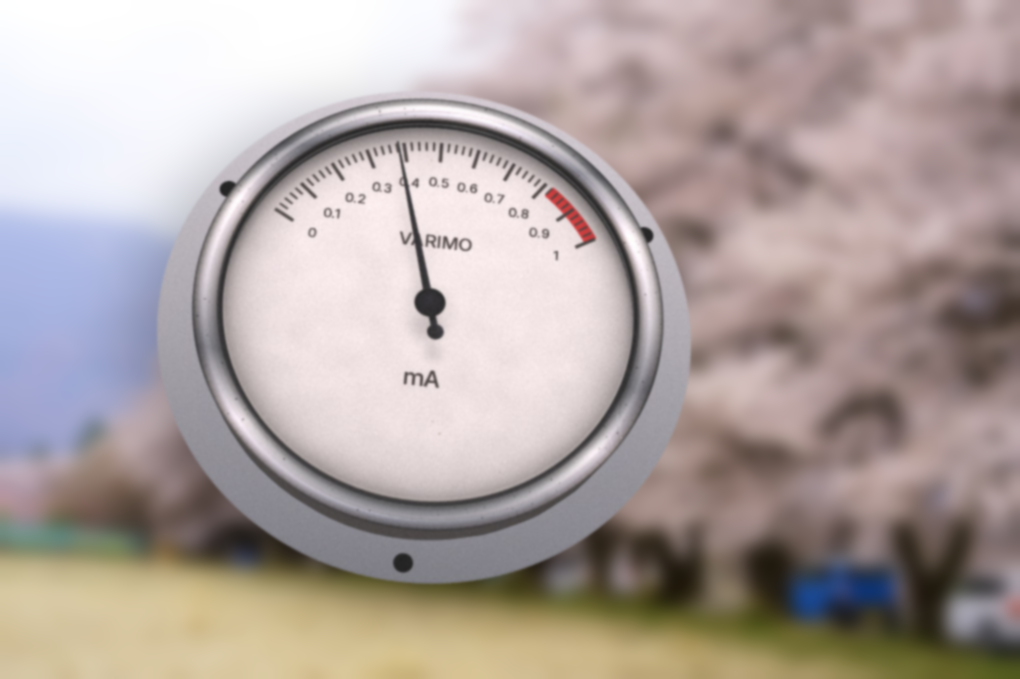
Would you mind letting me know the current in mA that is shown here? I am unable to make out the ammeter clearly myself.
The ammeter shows 0.38 mA
